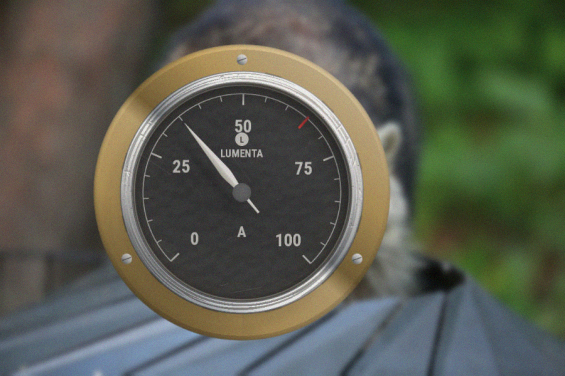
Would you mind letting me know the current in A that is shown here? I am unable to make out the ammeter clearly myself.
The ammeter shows 35 A
